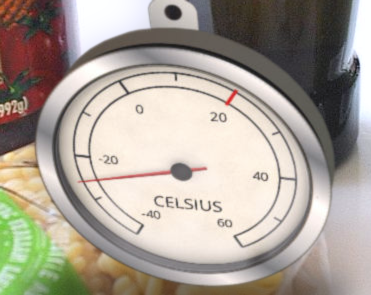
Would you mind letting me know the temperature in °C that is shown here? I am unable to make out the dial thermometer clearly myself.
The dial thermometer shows -25 °C
